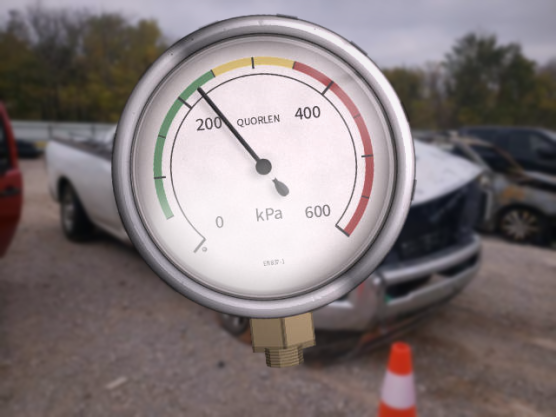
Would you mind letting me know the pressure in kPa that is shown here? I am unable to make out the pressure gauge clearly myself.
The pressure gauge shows 225 kPa
